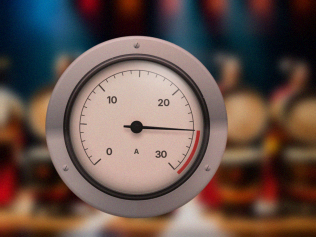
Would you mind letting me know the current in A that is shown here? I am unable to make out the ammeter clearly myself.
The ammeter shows 25 A
